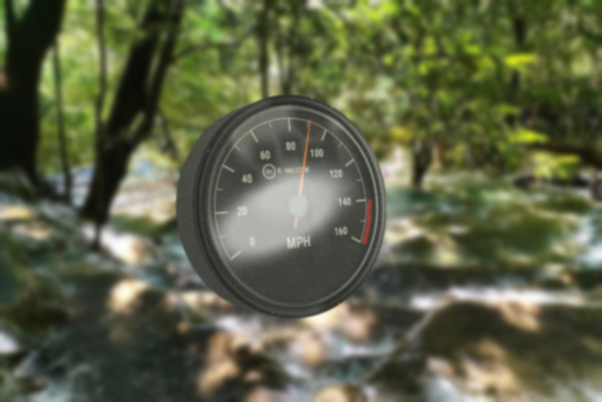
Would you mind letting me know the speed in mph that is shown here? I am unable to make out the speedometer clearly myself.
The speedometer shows 90 mph
